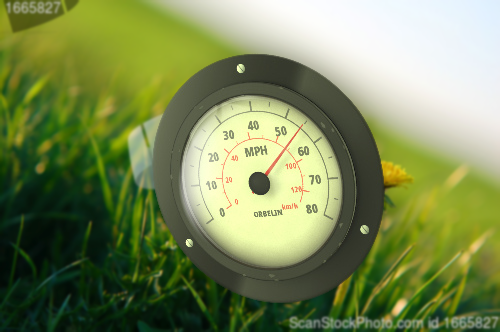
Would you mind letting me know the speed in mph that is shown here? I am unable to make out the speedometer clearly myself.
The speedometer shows 55 mph
